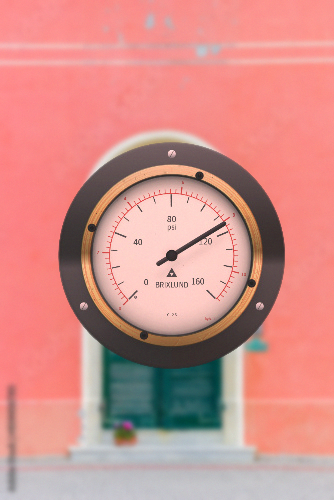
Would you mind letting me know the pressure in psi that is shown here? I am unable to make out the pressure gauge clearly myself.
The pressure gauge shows 115 psi
